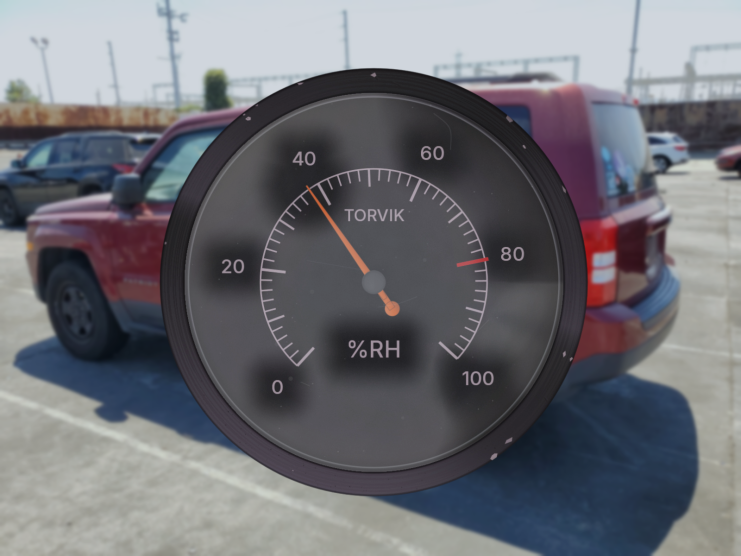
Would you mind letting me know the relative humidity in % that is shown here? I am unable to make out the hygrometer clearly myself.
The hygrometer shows 38 %
